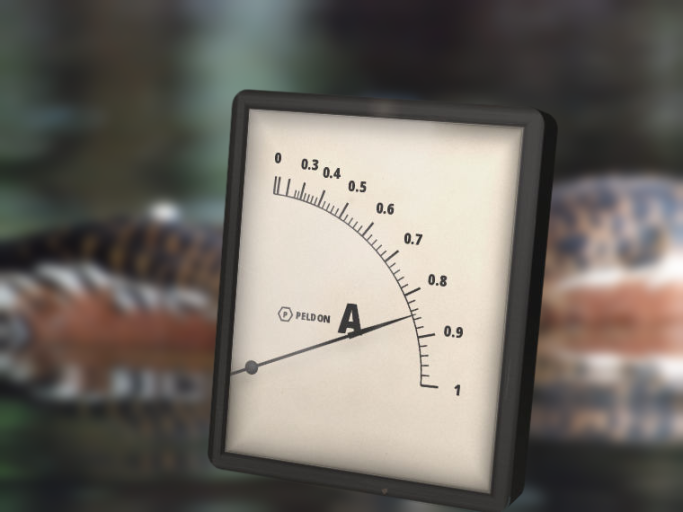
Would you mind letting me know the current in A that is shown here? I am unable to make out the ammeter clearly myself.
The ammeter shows 0.85 A
